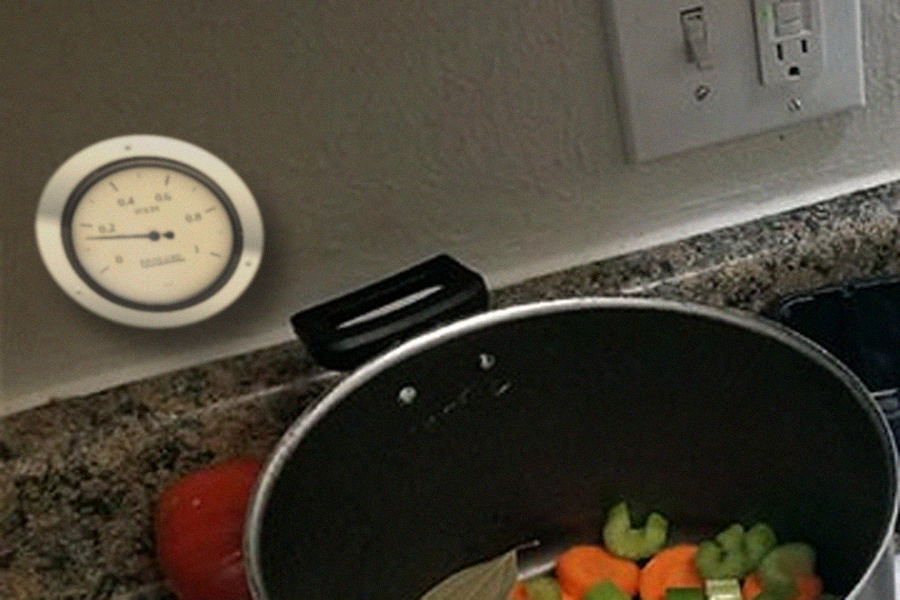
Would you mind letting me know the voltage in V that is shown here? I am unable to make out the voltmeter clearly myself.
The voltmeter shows 0.15 V
